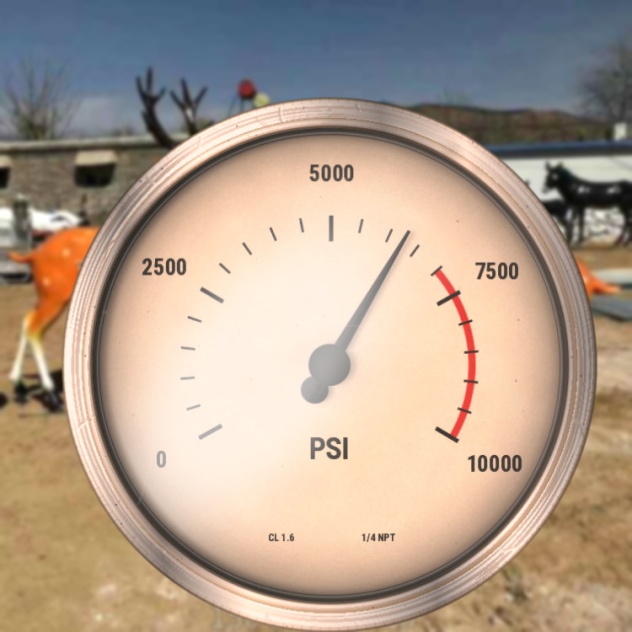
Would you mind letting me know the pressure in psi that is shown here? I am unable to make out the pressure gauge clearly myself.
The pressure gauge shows 6250 psi
